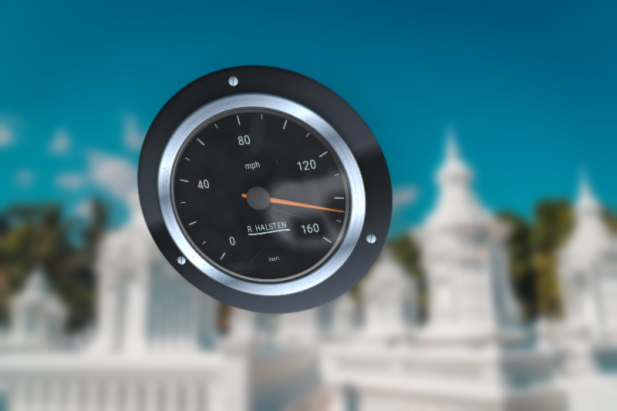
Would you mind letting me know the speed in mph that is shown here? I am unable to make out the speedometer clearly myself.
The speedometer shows 145 mph
